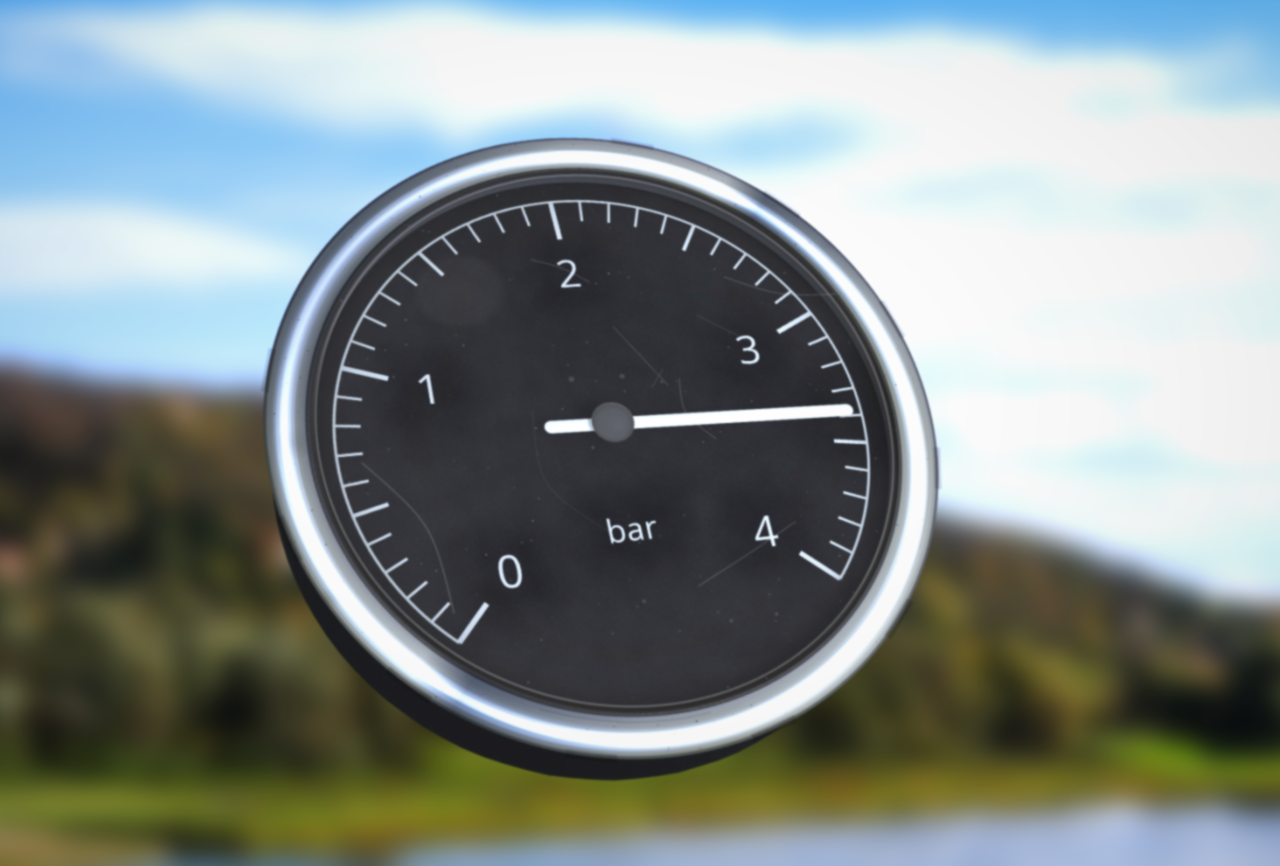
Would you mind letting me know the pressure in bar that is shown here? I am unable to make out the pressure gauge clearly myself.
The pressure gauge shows 3.4 bar
